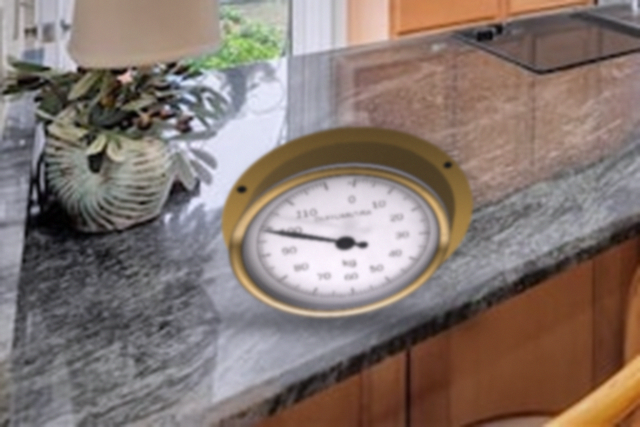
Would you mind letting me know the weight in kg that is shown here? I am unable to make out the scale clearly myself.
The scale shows 100 kg
